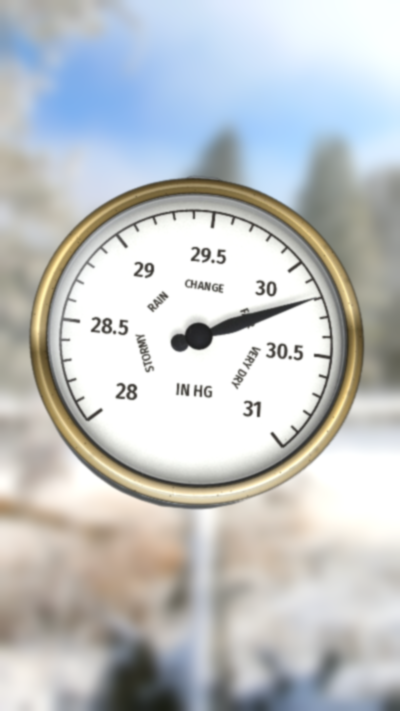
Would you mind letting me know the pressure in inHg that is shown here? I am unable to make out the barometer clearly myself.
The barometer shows 30.2 inHg
